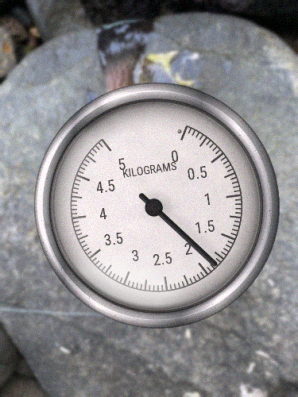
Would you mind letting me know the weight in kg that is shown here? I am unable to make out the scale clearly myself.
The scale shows 1.85 kg
